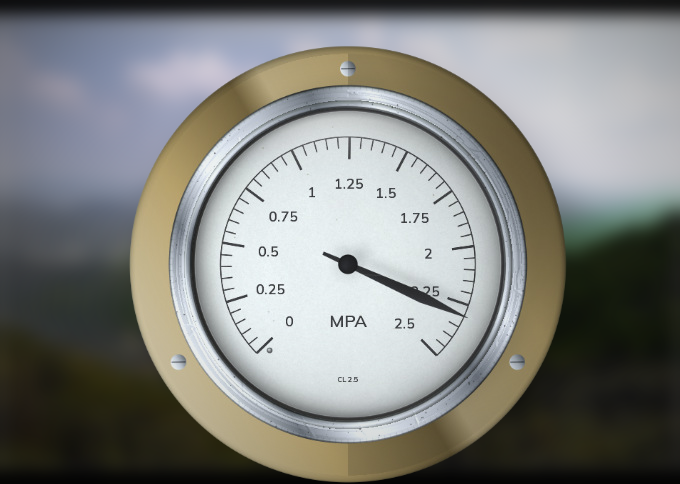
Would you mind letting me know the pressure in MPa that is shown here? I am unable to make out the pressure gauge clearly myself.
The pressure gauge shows 2.3 MPa
